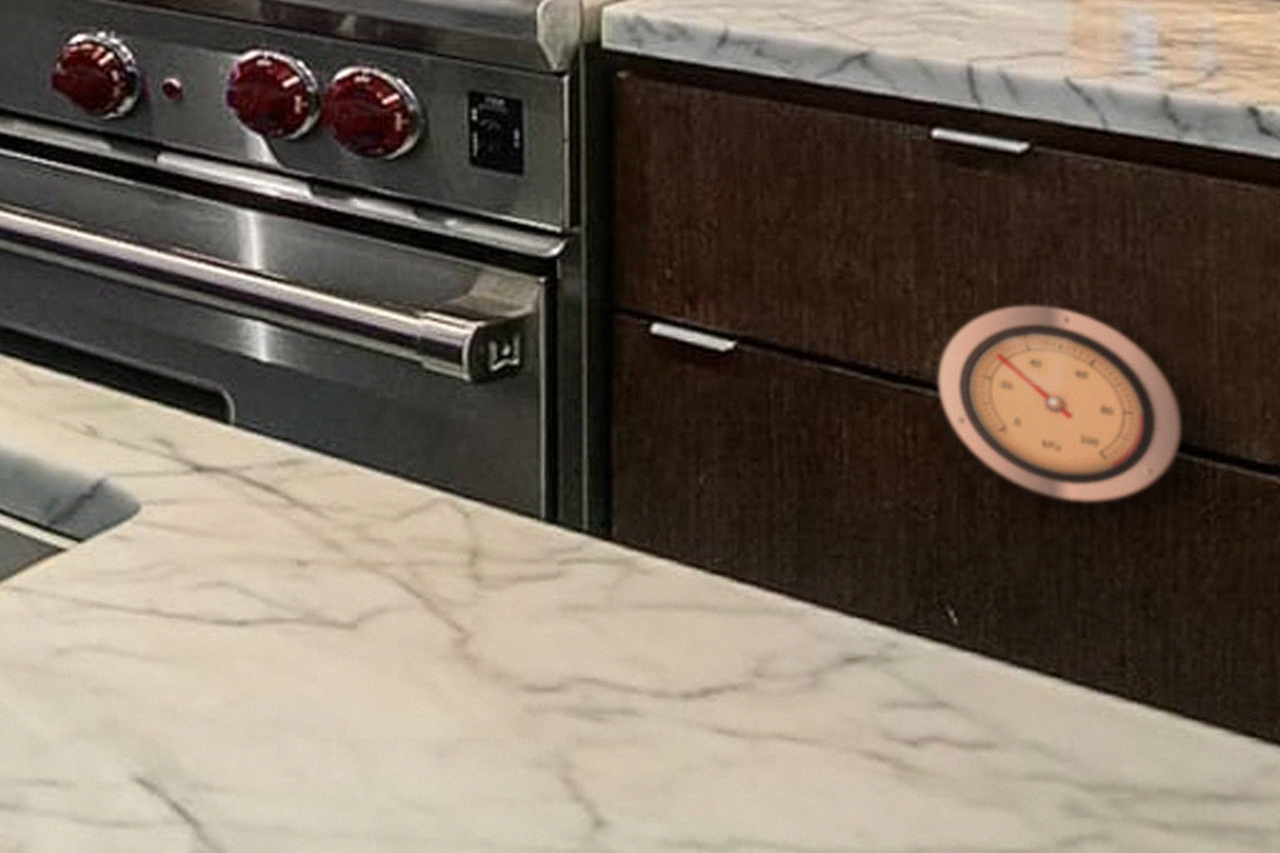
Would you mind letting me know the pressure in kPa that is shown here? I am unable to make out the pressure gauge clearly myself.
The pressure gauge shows 30 kPa
